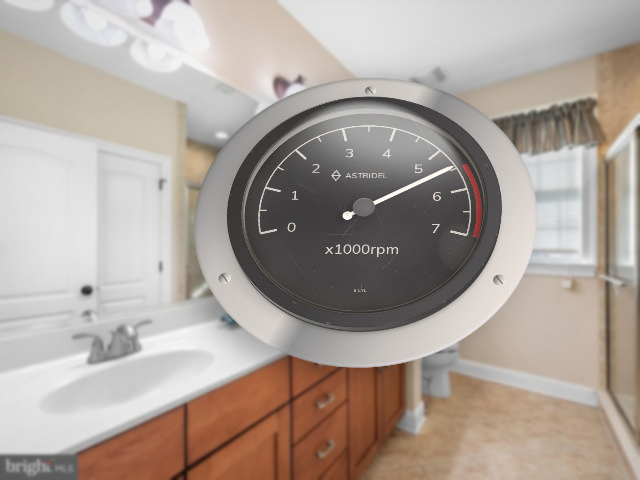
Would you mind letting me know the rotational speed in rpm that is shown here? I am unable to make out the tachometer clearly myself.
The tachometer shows 5500 rpm
